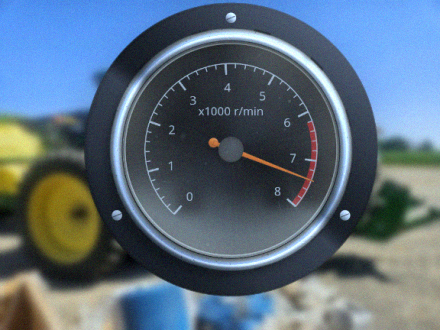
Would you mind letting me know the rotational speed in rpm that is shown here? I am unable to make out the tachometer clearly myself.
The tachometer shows 7400 rpm
